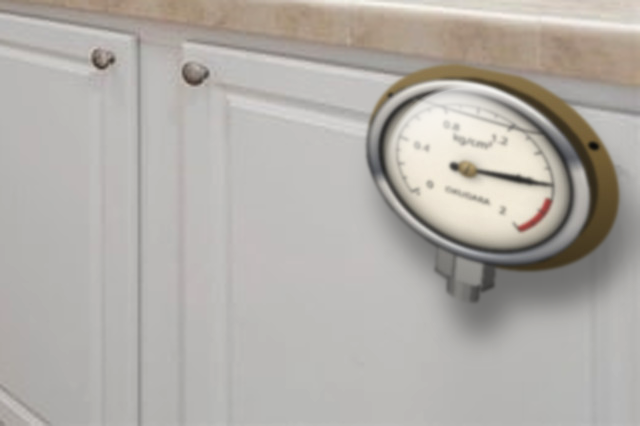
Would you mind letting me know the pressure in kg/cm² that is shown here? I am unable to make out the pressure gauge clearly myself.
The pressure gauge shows 1.6 kg/cm²
